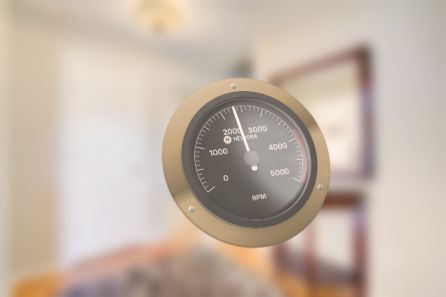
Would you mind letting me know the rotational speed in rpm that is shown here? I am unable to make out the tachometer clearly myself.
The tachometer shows 2300 rpm
